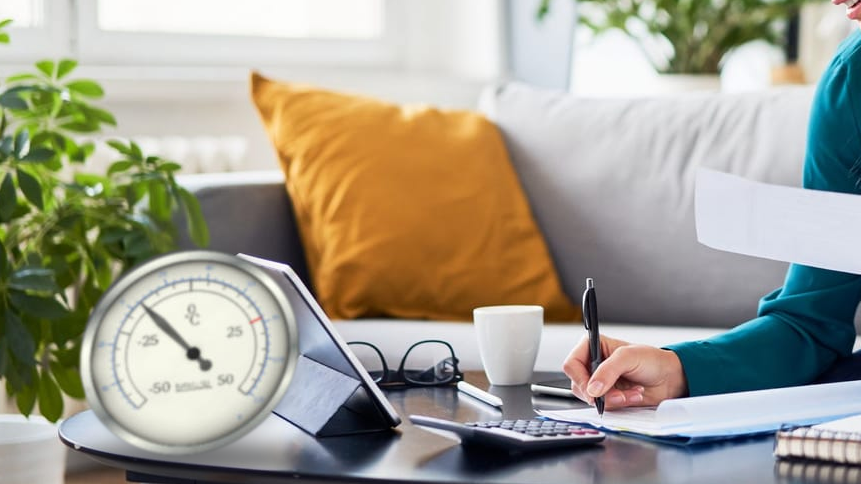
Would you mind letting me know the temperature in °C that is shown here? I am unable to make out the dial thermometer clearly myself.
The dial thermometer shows -15 °C
